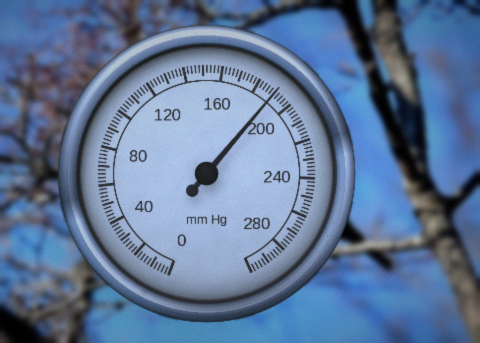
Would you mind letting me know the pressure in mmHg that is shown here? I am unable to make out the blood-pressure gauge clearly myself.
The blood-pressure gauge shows 190 mmHg
